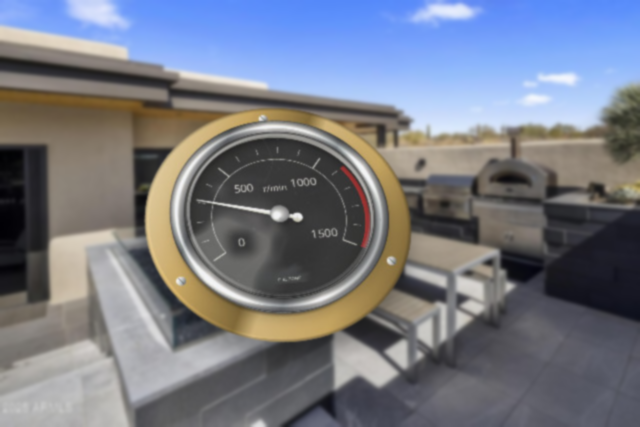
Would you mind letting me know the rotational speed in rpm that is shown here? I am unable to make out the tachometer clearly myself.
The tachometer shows 300 rpm
